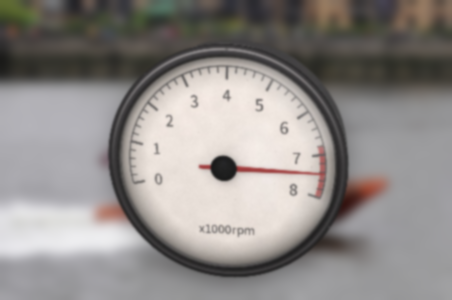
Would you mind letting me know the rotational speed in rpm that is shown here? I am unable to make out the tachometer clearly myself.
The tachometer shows 7400 rpm
